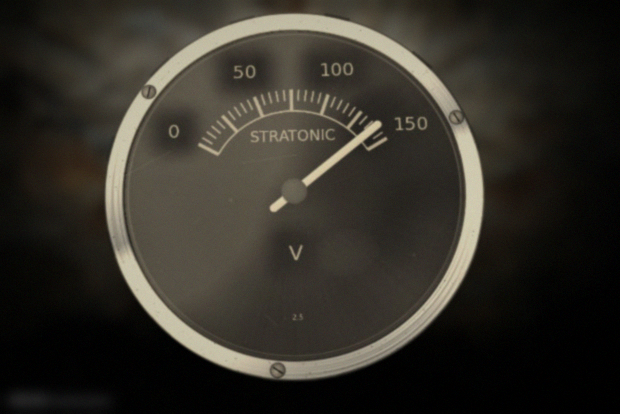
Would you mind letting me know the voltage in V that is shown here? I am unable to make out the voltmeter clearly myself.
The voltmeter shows 140 V
